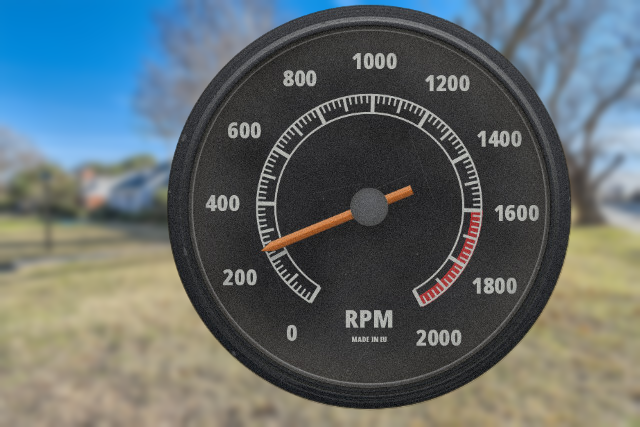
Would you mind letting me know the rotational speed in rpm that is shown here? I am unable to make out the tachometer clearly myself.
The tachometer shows 240 rpm
